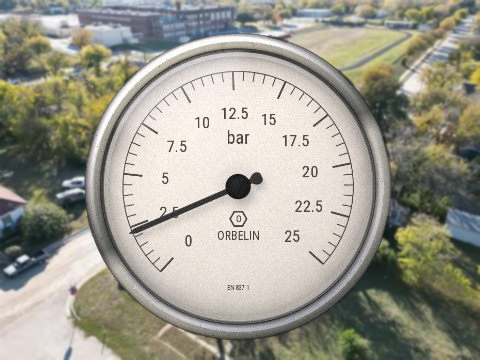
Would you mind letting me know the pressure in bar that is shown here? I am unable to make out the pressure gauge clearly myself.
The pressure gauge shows 2.25 bar
